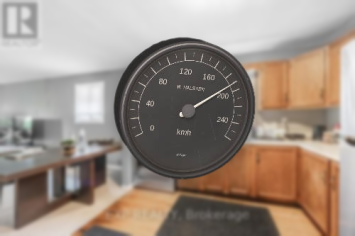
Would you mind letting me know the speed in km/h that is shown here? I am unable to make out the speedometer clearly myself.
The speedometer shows 190 km/h
